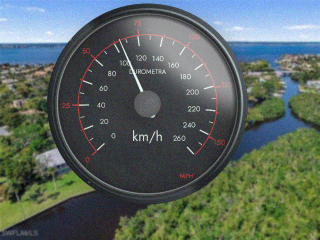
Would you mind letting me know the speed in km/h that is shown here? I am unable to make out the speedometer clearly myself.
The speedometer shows 105 km/h
